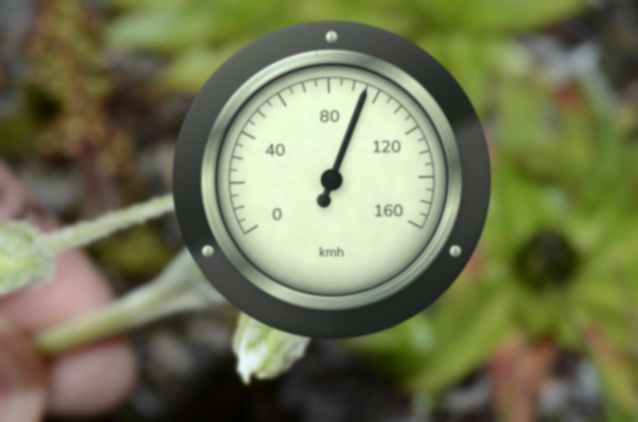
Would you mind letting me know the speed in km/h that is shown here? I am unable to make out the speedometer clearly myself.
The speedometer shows 95 km/h
